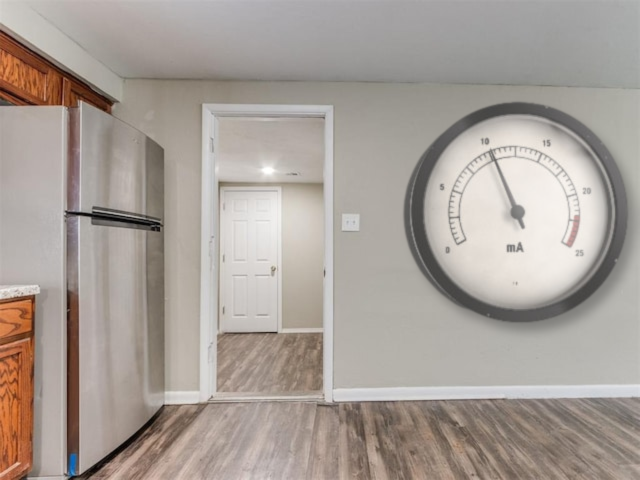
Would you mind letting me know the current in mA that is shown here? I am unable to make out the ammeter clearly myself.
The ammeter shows 10 mA
